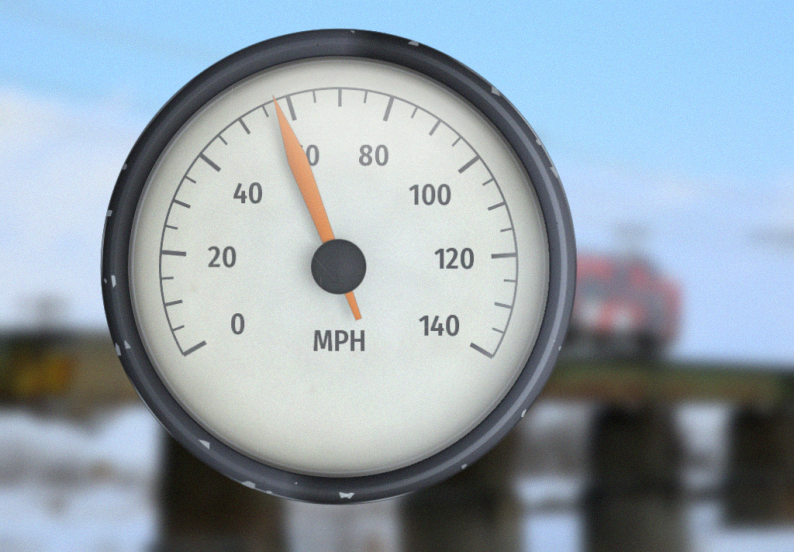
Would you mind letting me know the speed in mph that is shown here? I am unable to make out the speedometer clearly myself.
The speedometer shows 57.5 mph
